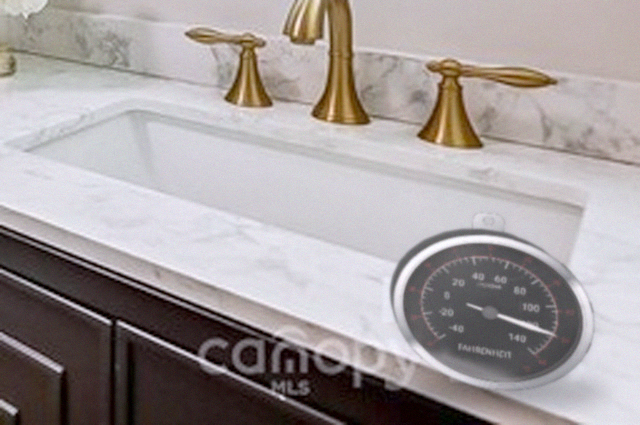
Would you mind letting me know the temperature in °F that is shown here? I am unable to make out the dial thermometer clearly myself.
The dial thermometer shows 120 °F
